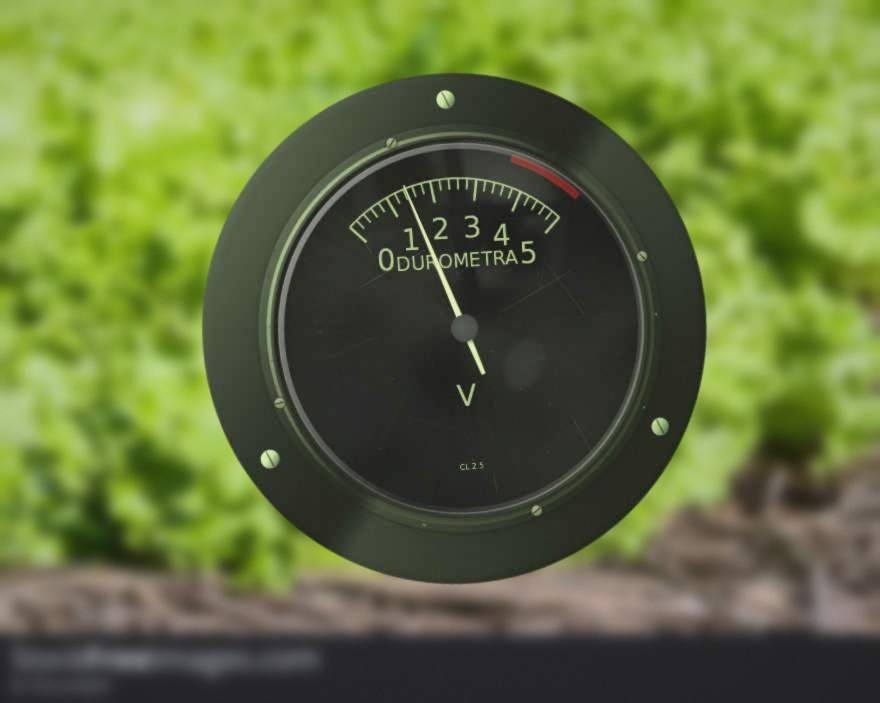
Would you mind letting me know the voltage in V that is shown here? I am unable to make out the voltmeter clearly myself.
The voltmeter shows 1.4 V
